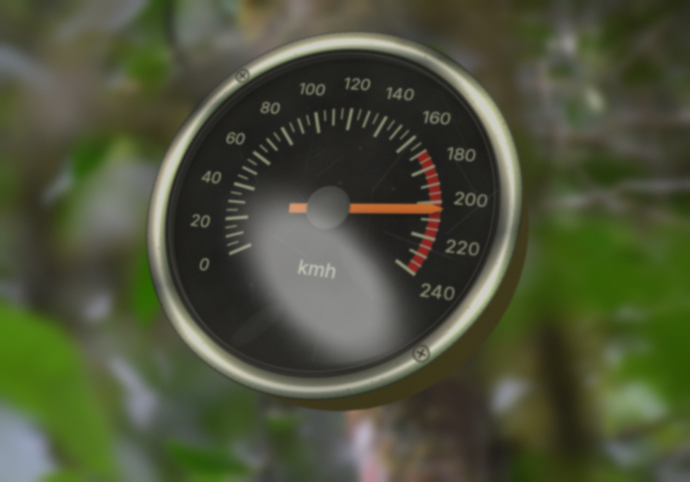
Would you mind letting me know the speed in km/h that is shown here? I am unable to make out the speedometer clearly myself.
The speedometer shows 205 km/h
